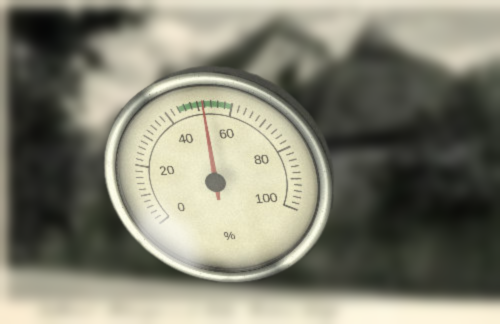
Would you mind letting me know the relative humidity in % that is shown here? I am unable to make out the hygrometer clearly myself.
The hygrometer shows 52 %
